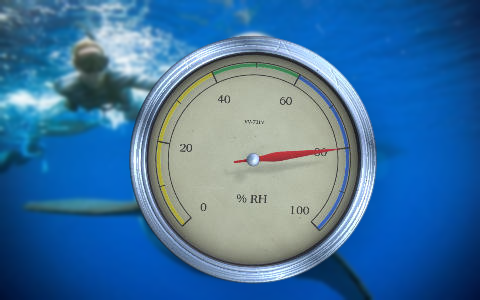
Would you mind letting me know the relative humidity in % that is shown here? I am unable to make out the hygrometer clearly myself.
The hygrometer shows 80 %
